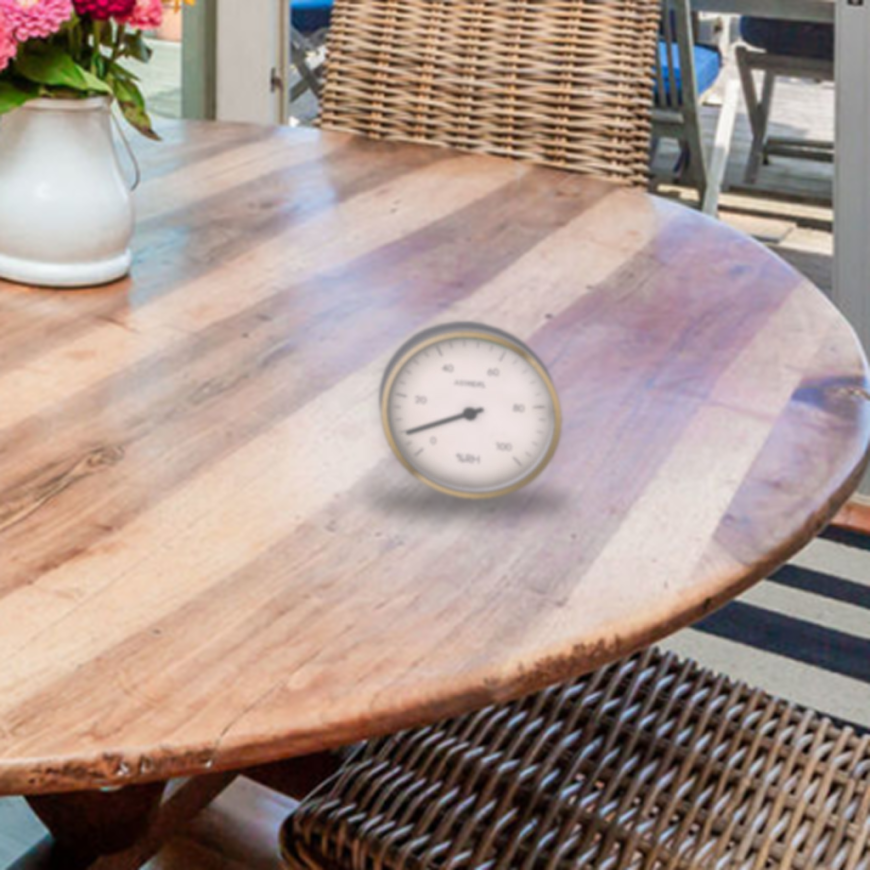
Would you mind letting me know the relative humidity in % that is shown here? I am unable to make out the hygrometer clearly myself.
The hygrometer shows 8 %
